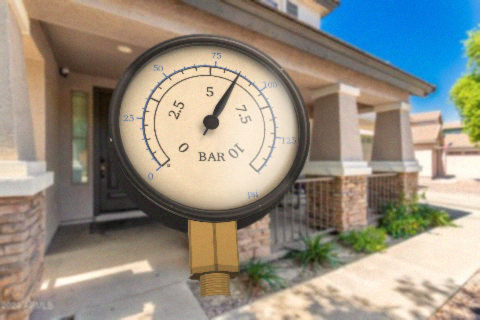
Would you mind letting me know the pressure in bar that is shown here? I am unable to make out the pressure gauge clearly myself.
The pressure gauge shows 6 bar
